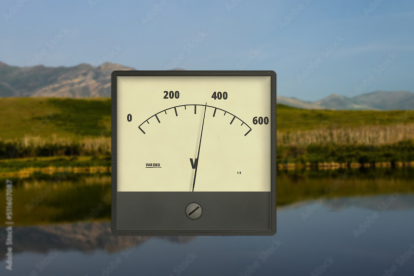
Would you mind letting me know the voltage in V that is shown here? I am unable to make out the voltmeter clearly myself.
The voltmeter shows 350 V
